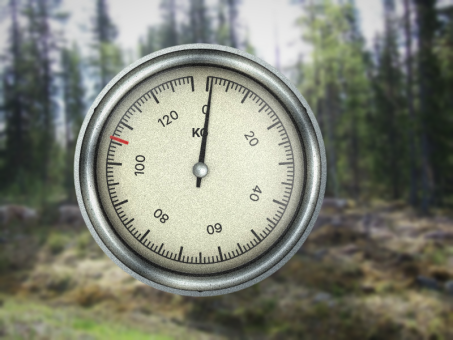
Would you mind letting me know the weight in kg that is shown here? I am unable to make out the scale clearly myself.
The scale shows 1 kg
